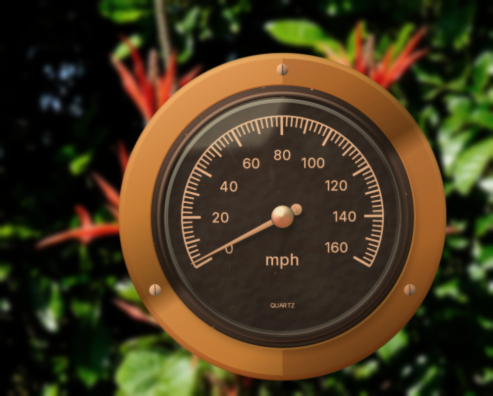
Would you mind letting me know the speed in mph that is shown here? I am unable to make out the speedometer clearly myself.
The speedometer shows 2 mph
